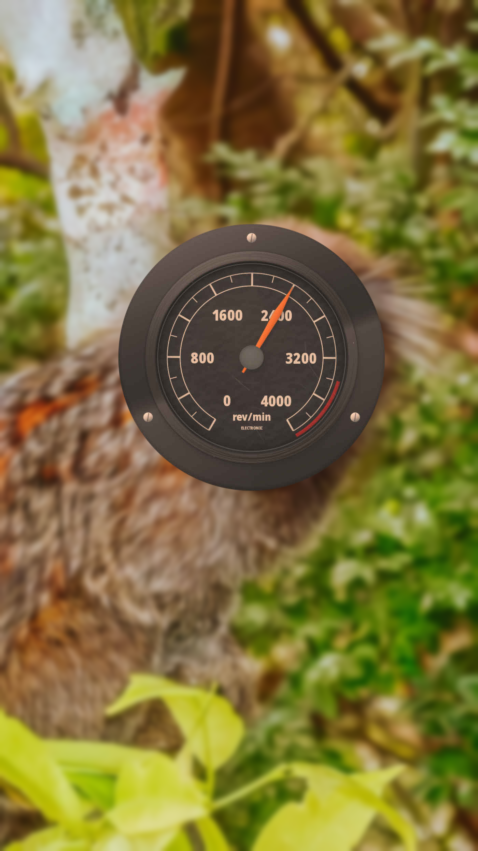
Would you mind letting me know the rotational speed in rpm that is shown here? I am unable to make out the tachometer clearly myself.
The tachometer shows 2400 rpm
